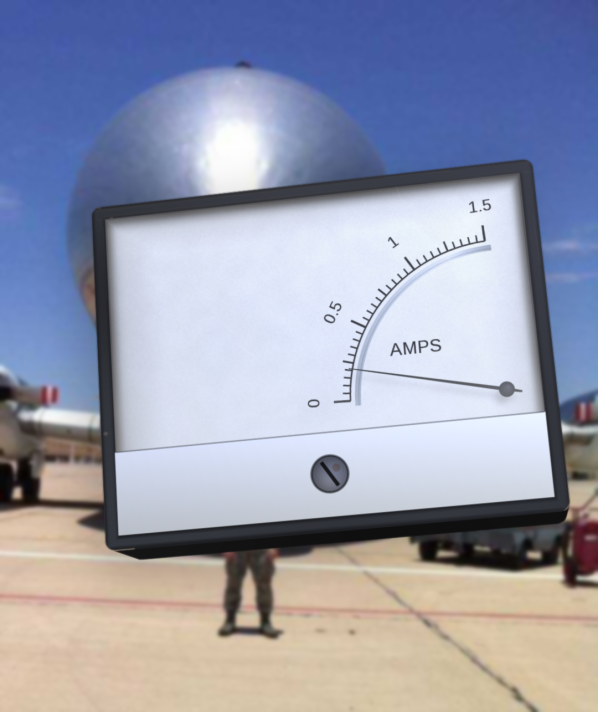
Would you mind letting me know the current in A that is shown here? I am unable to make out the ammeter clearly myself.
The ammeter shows 0.2 A
